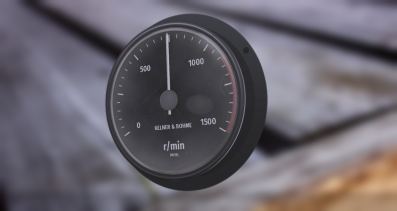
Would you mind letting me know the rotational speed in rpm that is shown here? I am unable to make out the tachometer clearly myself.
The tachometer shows 750 rpm
